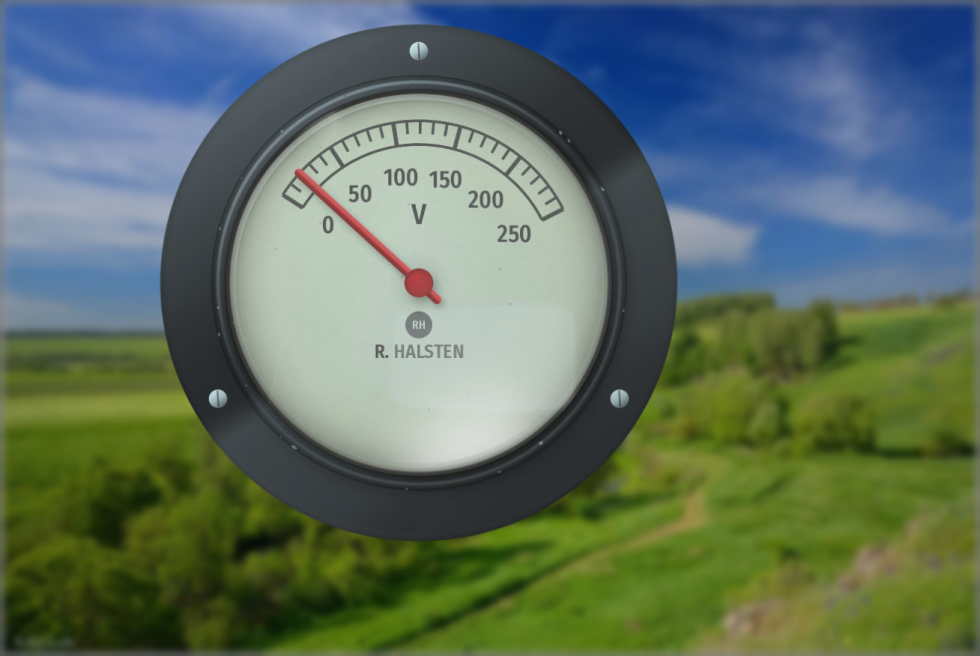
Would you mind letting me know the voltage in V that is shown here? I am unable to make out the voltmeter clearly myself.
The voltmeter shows 20 V
